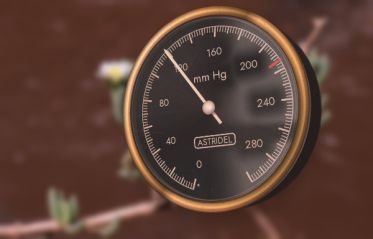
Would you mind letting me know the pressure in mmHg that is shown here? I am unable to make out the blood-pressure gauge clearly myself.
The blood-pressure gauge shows 120 mmHg
